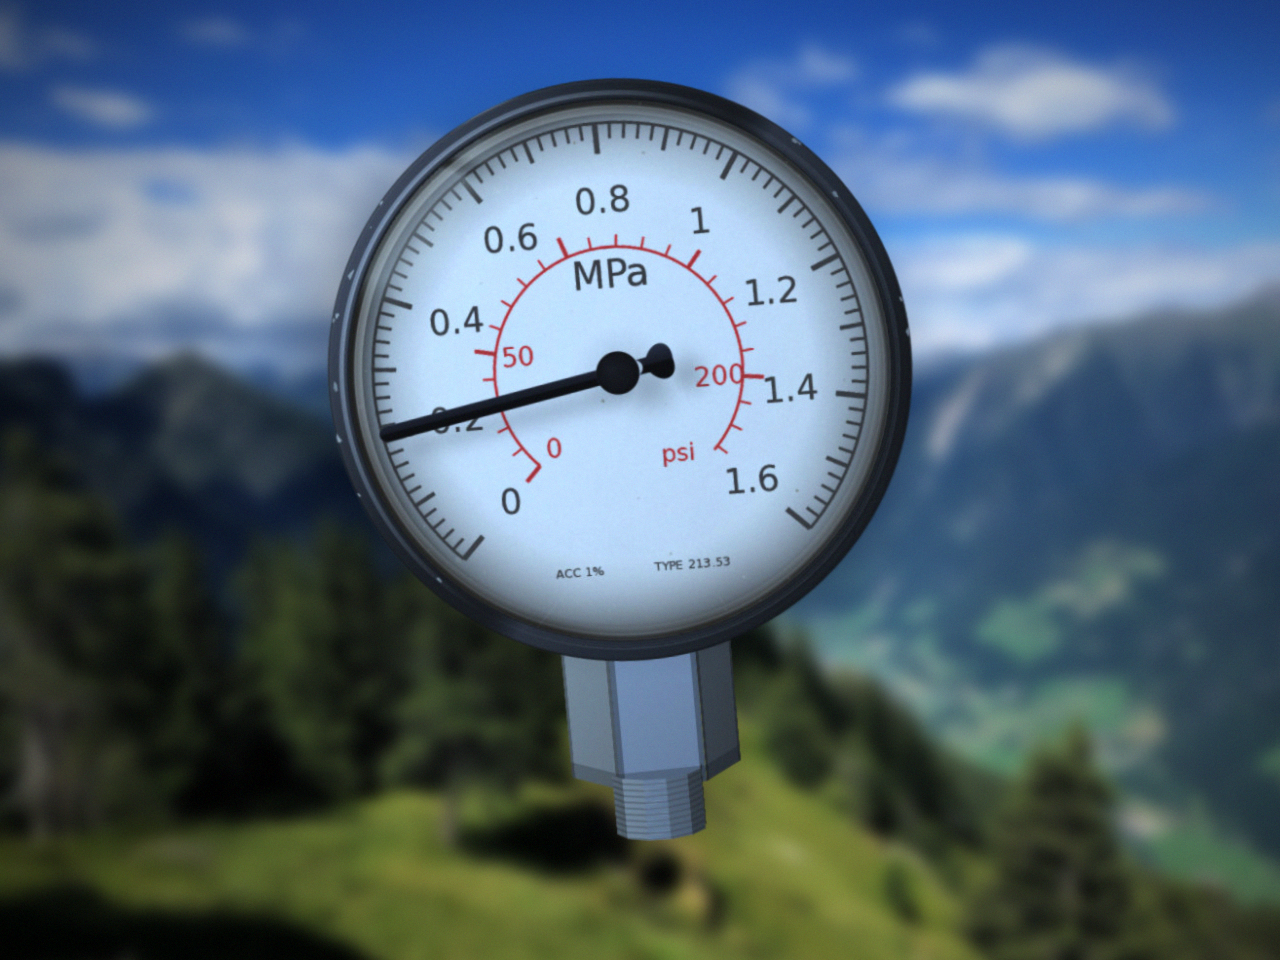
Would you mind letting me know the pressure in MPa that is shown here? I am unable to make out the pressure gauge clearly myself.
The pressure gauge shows 0.21 MPa
